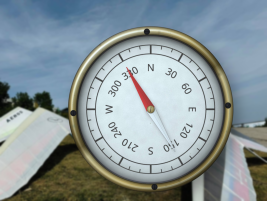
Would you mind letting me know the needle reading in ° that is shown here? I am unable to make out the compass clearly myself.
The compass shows 330 °
